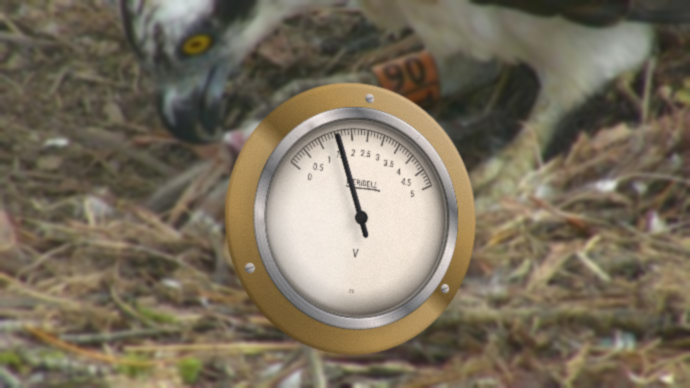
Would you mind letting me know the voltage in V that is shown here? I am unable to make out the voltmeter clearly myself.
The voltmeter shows 1.5 V
